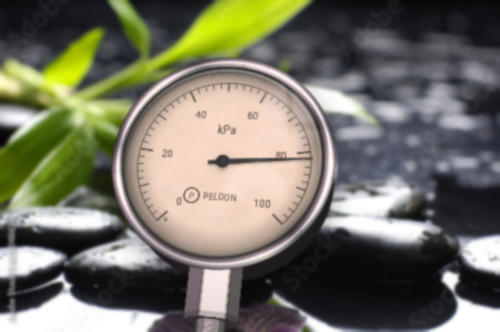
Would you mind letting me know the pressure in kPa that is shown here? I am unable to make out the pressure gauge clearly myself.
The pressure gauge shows 82 kPa
